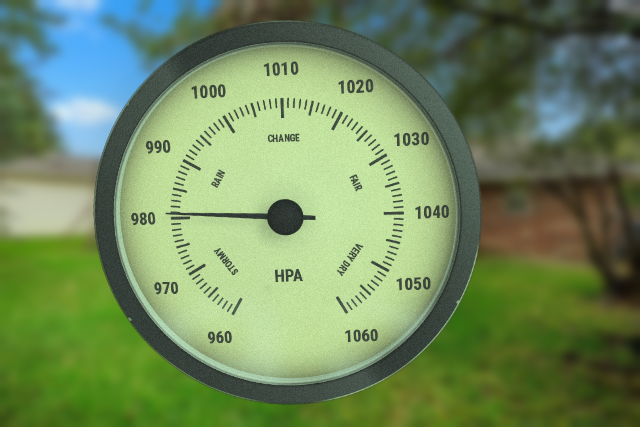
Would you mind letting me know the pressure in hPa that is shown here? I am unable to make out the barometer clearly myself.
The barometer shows 981 hPa
